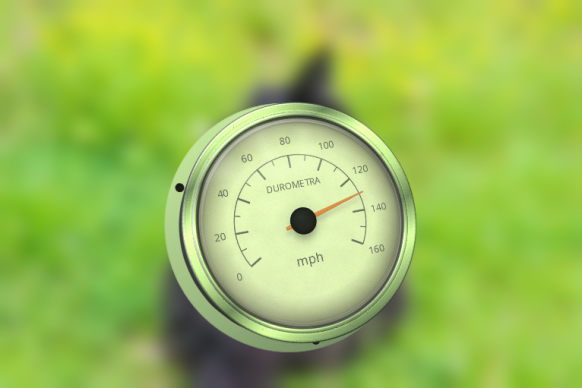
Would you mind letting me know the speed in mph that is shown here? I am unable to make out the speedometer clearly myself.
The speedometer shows 130 mph
